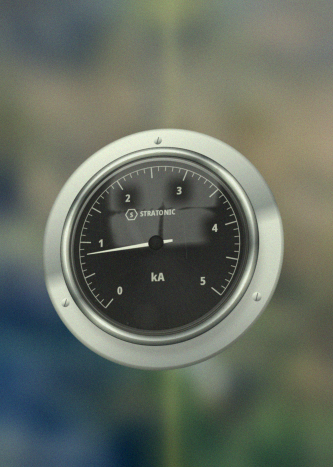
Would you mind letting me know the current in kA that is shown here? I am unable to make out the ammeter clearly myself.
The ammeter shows 0.8 kA
